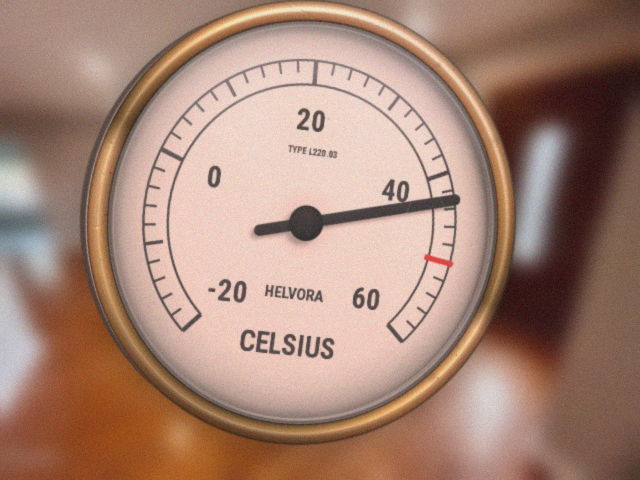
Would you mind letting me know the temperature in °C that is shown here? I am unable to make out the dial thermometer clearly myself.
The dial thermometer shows 43 °C
